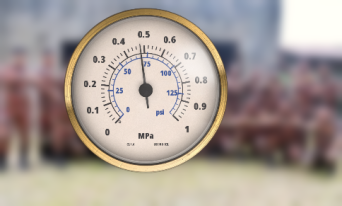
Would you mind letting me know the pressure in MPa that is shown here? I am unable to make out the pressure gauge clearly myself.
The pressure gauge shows 0.48 MPa
